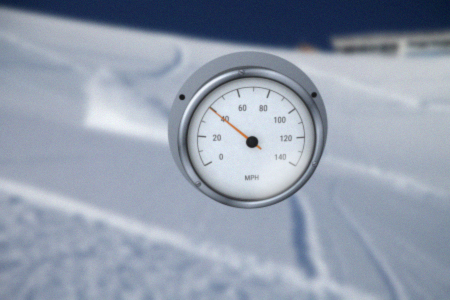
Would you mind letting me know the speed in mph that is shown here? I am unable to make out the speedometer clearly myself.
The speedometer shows 40 mph
